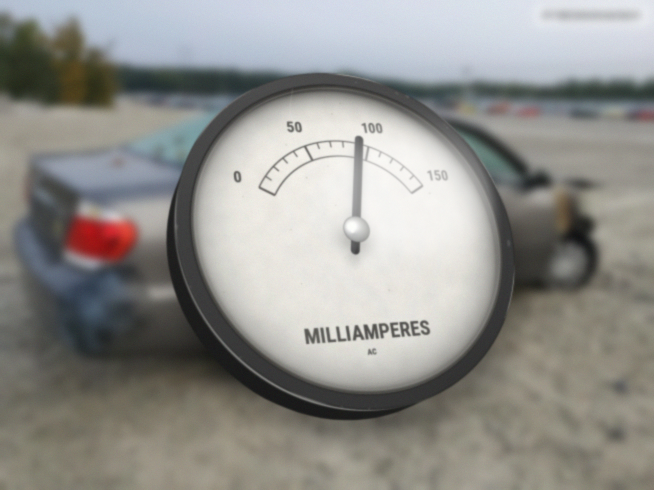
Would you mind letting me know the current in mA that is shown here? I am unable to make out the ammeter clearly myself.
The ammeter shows 90 mA
